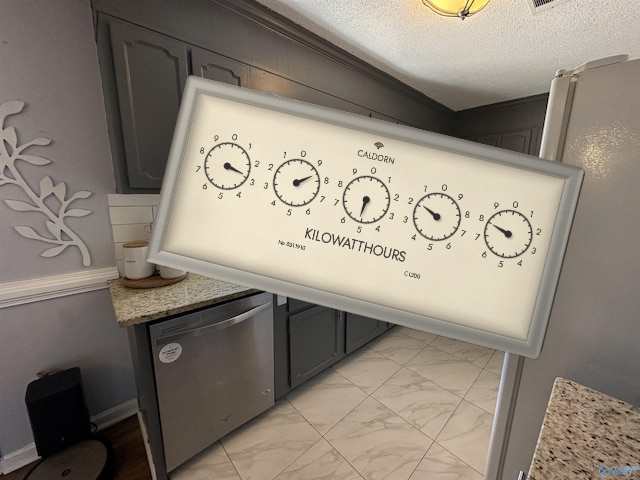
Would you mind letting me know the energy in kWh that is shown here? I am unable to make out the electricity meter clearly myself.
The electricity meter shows 28518 kWh
